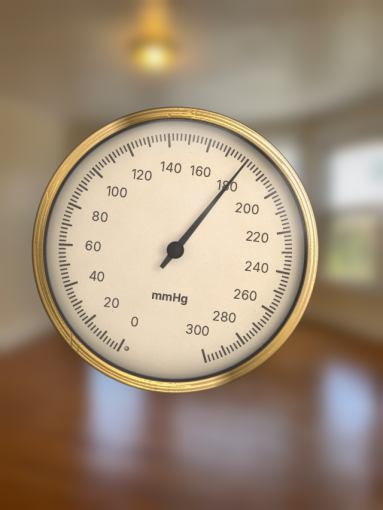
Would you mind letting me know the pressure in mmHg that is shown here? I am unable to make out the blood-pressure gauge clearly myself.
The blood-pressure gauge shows 180 mmHg
